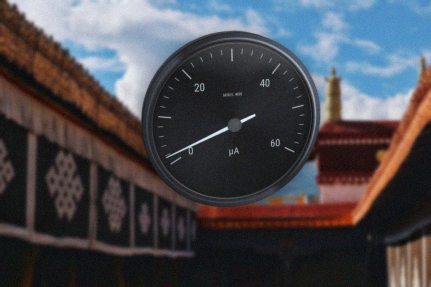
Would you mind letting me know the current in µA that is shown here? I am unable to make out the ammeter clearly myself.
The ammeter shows 2 µA
